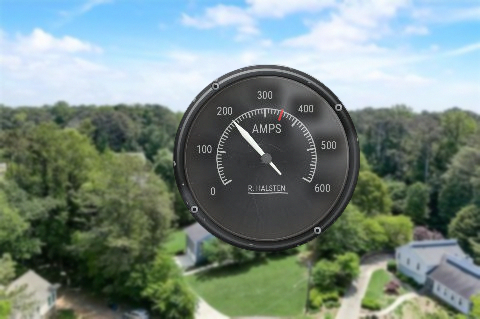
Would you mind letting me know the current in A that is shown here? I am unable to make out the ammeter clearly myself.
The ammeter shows 200 A
